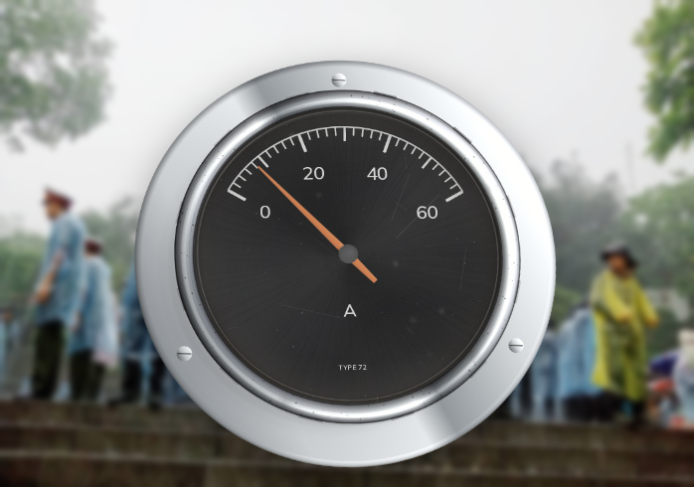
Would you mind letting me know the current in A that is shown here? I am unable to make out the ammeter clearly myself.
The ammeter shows 8 A
